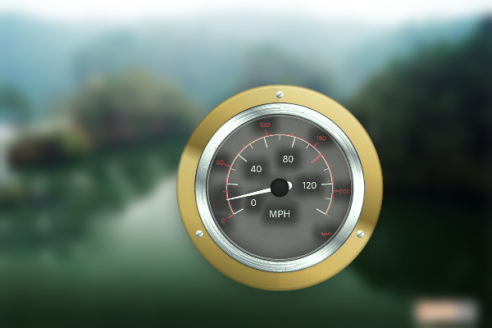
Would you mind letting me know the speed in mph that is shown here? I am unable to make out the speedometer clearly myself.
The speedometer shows 10 mph
